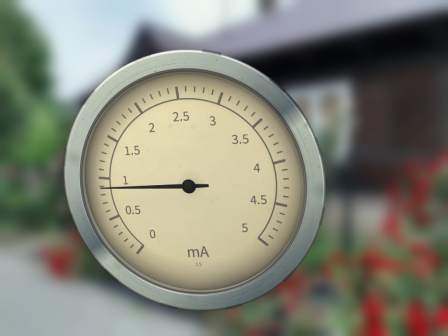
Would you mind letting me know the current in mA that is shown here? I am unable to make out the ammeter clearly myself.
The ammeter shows 0.9 mA
